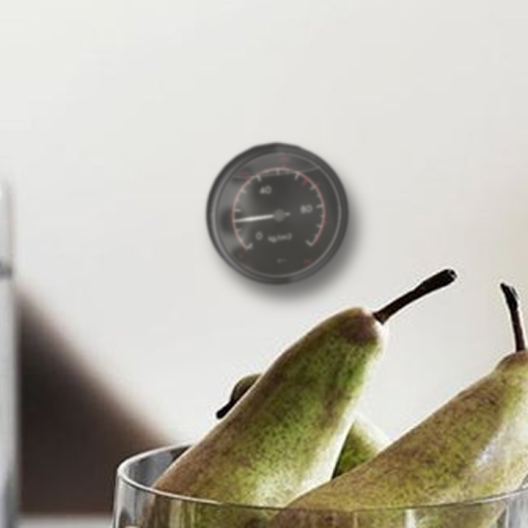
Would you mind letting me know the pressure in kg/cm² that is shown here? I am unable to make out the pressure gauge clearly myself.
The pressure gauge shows 15 kg/cm²
